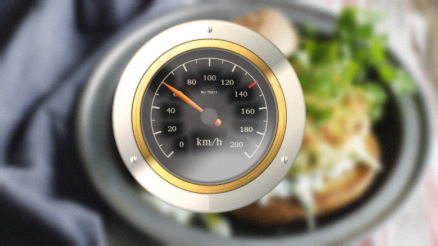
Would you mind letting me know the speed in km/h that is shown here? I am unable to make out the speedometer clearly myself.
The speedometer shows 60 km/h
